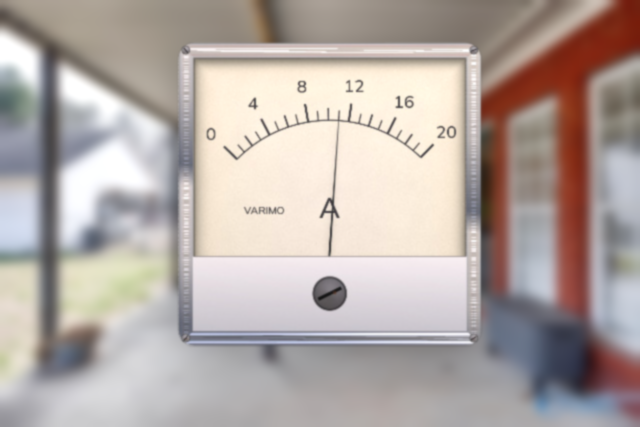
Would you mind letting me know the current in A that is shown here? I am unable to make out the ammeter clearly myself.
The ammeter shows 11 A
